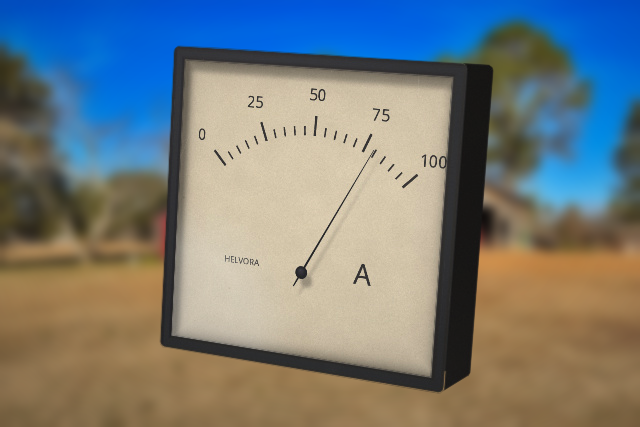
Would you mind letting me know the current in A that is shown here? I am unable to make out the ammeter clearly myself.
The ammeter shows 80 A
